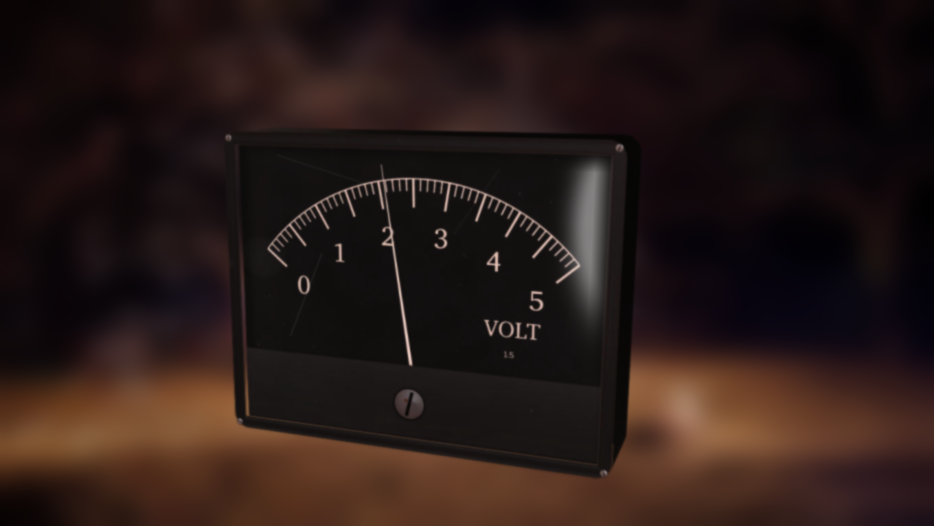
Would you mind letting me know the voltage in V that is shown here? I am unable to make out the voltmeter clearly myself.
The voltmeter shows 2.1 V
